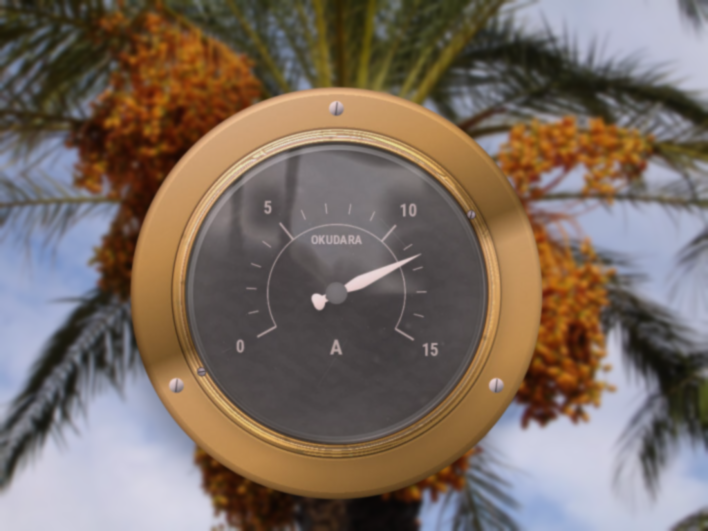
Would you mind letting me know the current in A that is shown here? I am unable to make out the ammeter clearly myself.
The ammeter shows 11.5 A
